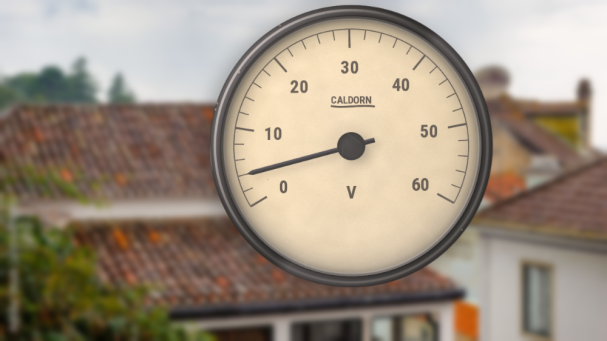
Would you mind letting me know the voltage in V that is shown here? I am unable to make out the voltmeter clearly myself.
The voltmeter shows 4 V
